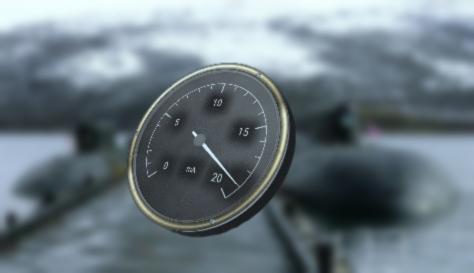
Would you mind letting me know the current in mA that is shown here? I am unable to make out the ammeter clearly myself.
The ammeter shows 19 mA
